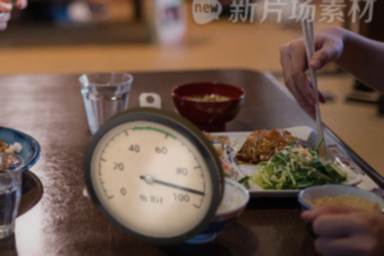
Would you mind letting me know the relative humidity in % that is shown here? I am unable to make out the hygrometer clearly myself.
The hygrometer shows 92 %
